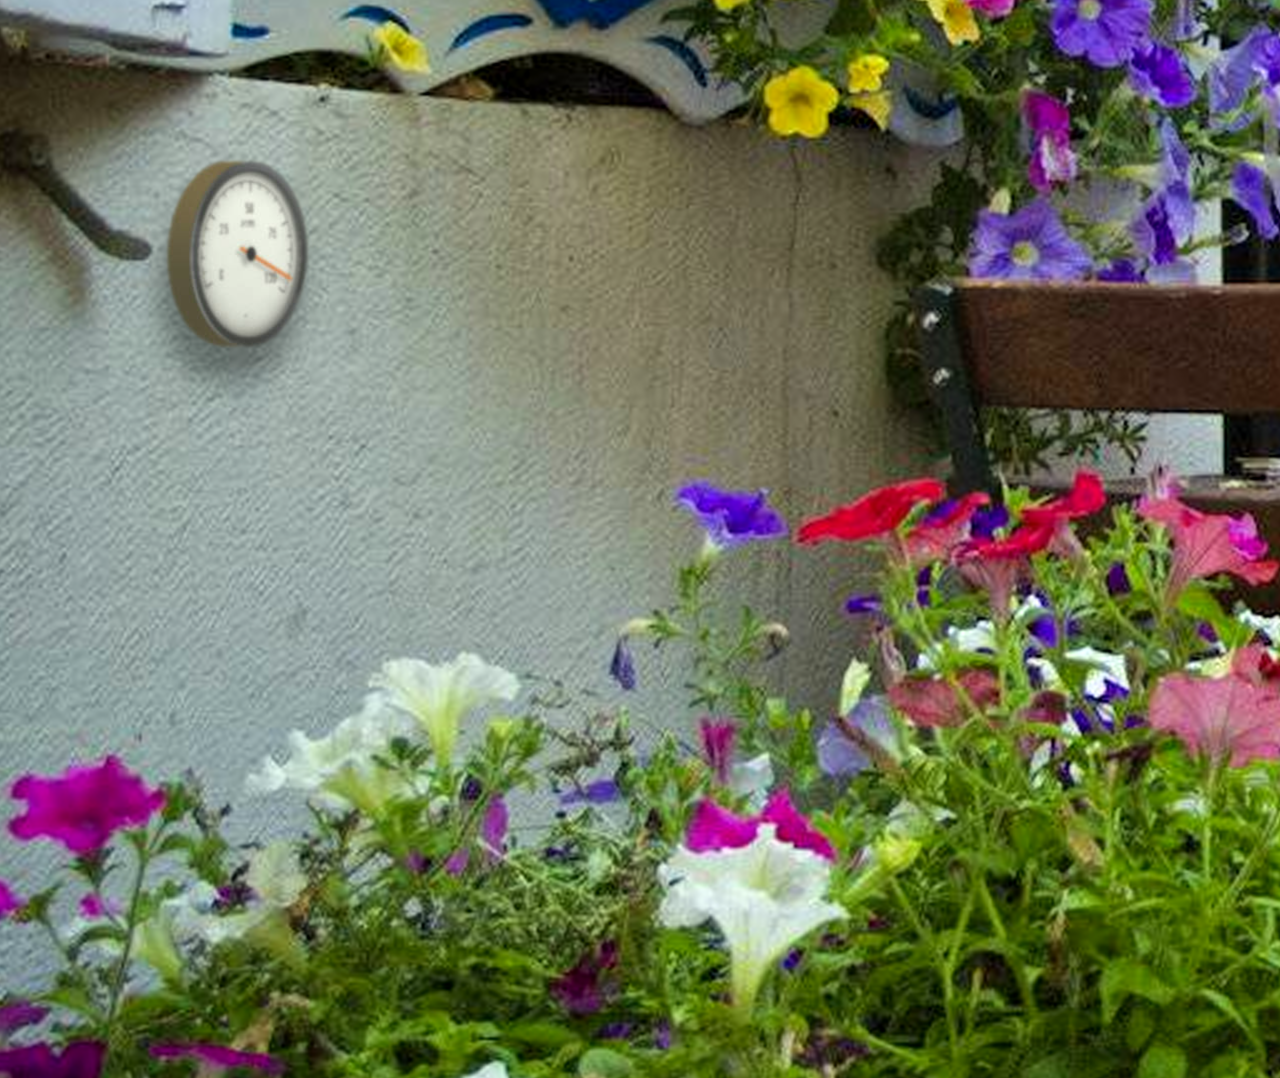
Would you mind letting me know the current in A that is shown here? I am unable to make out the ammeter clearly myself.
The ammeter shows 95 A
